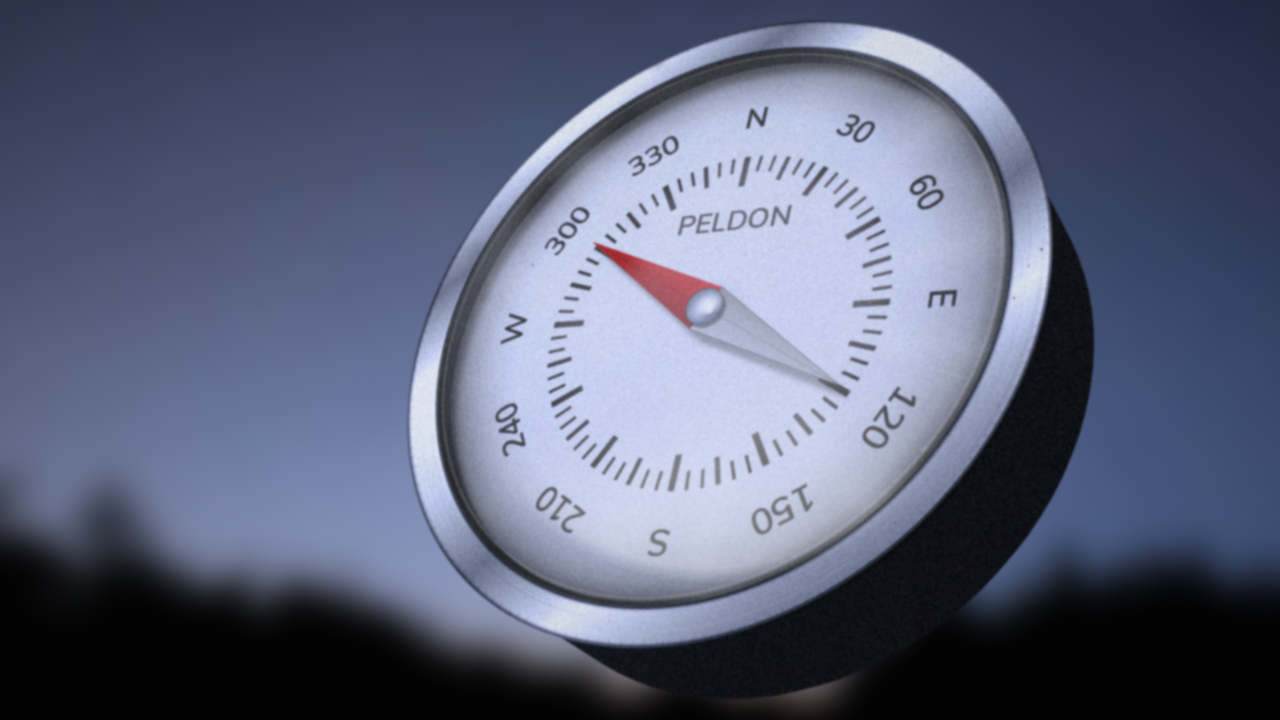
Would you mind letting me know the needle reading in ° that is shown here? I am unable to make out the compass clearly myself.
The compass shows 300 °
